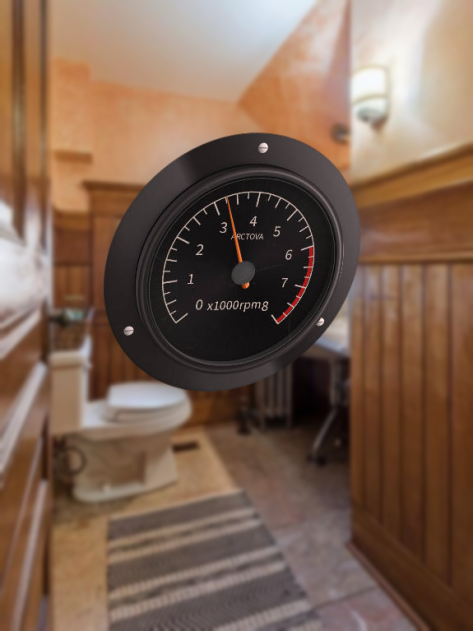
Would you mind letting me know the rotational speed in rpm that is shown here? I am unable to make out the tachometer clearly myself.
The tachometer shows 3250 rpm
